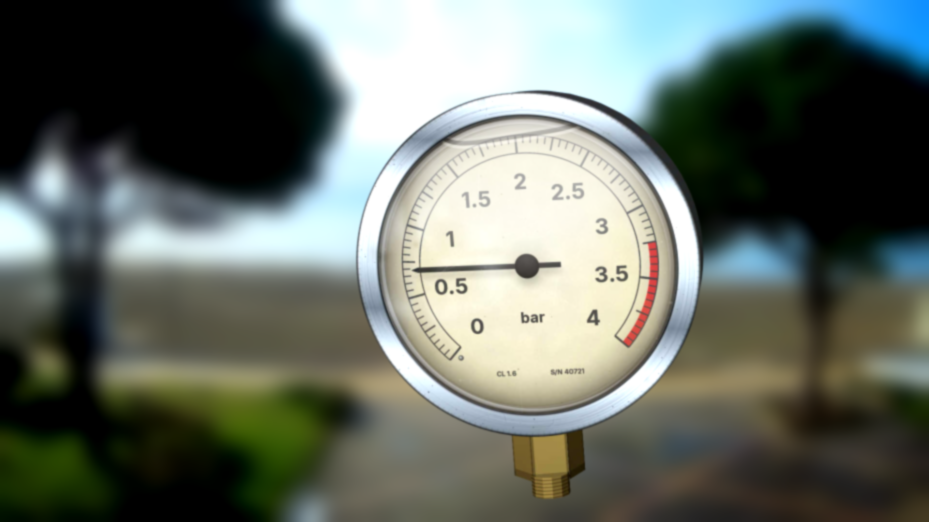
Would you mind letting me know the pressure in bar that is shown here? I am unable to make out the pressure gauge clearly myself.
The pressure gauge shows 0.7 bar
